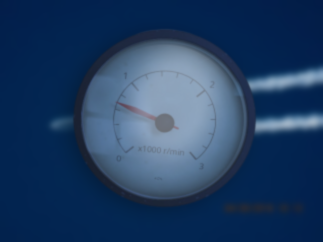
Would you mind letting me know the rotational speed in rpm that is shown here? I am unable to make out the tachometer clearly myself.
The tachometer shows 700 rpm
